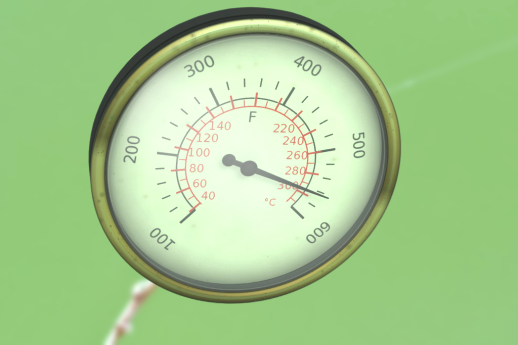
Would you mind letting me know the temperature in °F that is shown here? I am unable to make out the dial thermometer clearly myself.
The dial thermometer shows 560 °F
